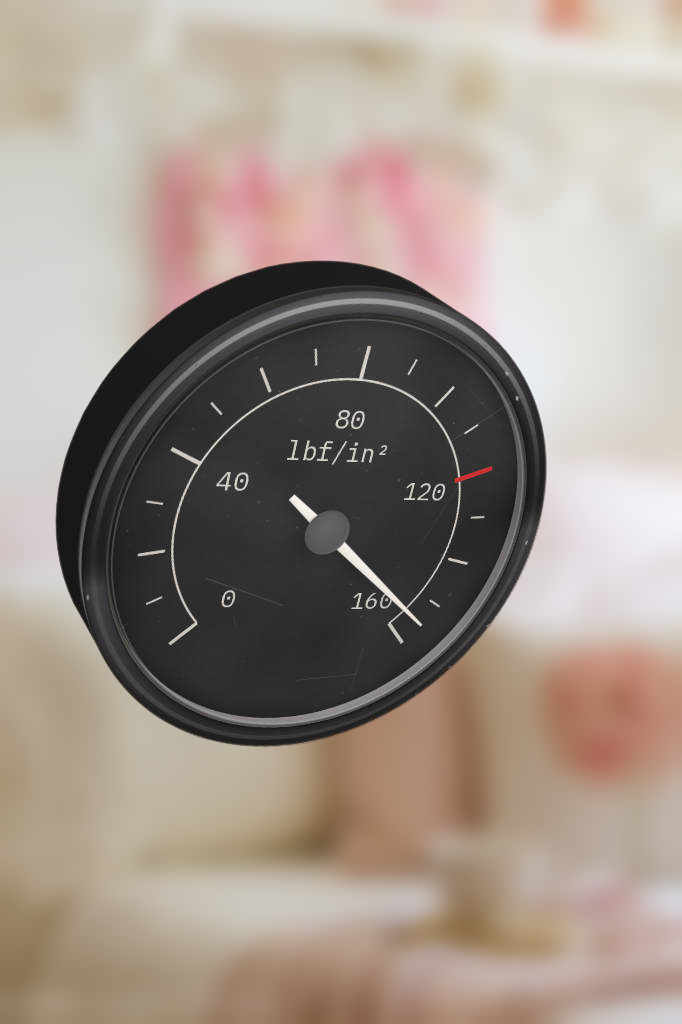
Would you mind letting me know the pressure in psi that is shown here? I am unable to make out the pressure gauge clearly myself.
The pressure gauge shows 155 psi
